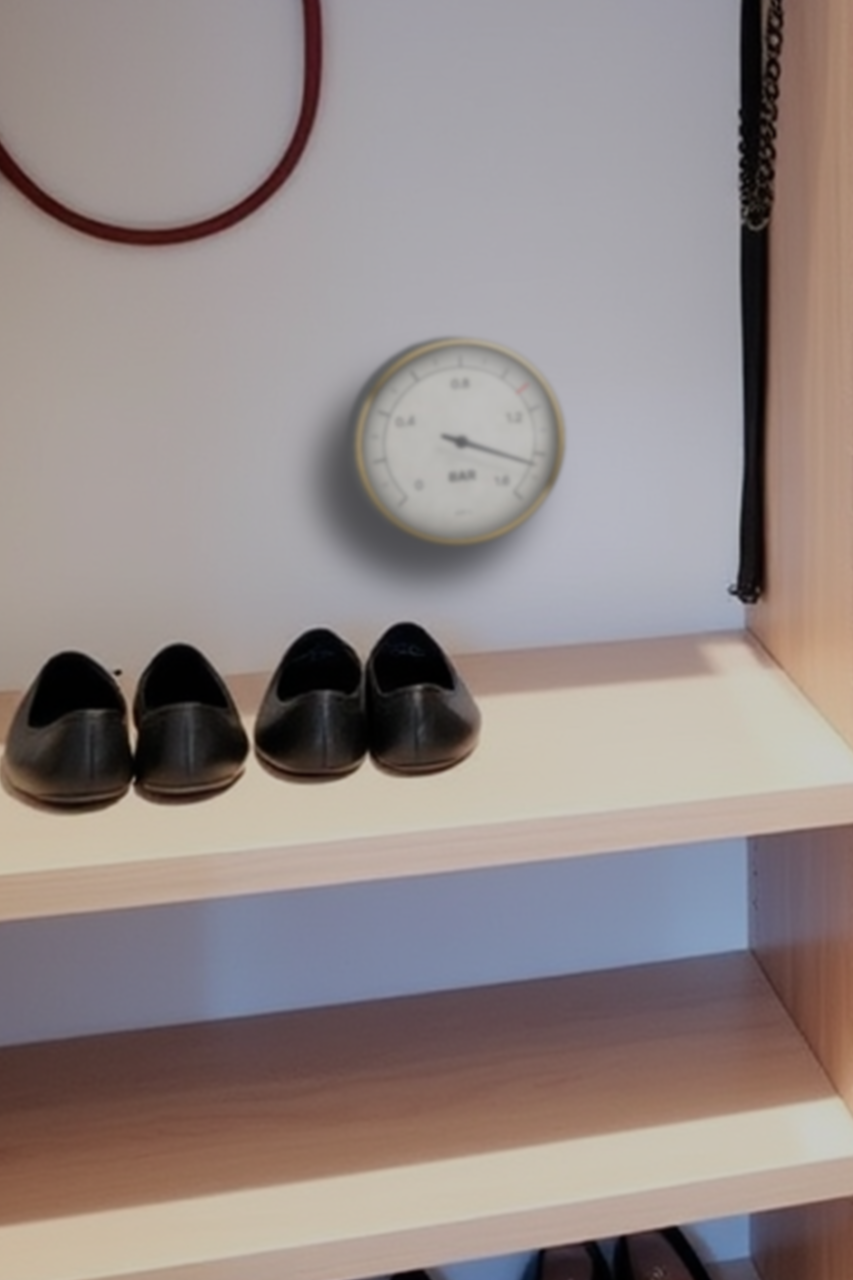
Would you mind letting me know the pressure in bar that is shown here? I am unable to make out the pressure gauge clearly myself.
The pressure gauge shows 1.45 bar
